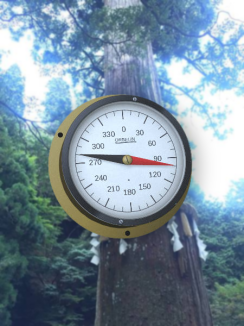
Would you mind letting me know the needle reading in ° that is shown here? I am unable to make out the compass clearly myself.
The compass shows 100 °
